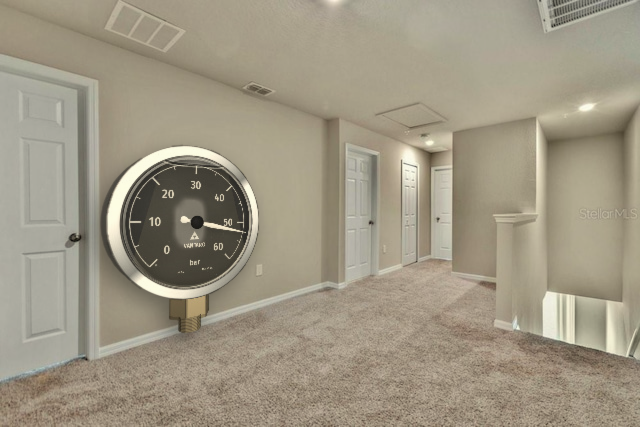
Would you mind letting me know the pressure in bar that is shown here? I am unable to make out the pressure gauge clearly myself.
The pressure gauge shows 52.5 bar
